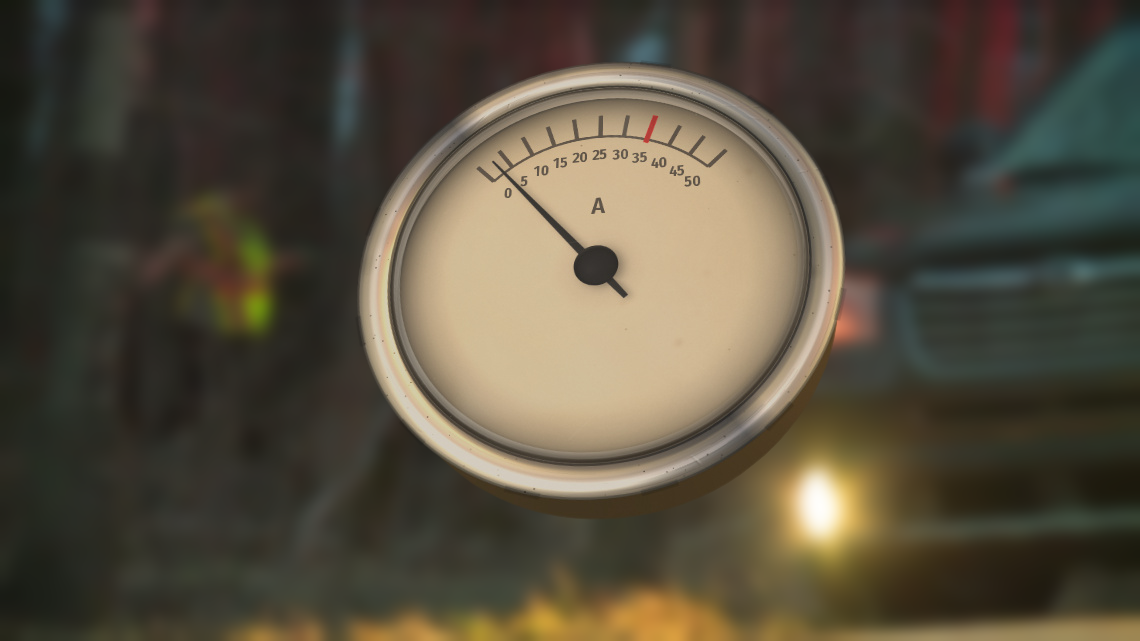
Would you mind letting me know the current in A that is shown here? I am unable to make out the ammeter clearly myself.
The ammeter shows 2.5 A
